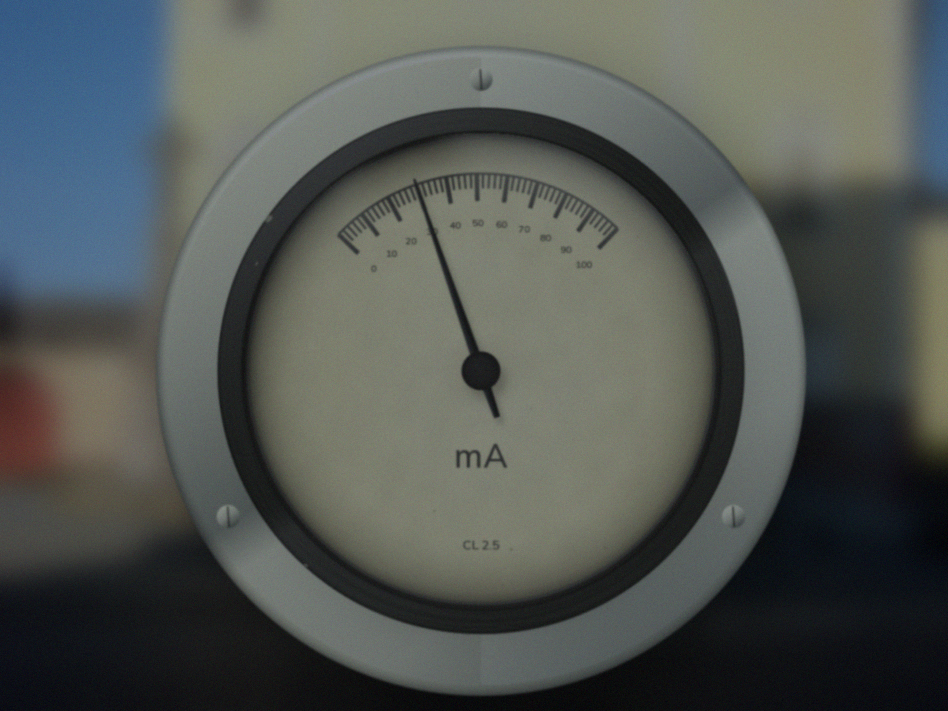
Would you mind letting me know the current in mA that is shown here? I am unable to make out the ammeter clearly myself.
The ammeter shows 30 mA
